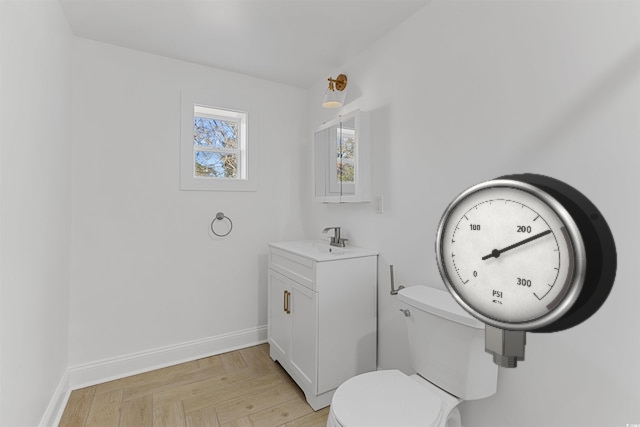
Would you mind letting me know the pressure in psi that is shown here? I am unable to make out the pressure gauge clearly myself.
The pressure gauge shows 220 psi
